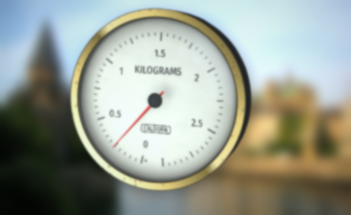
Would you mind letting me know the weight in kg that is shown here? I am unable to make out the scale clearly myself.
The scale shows 0.25 kg
